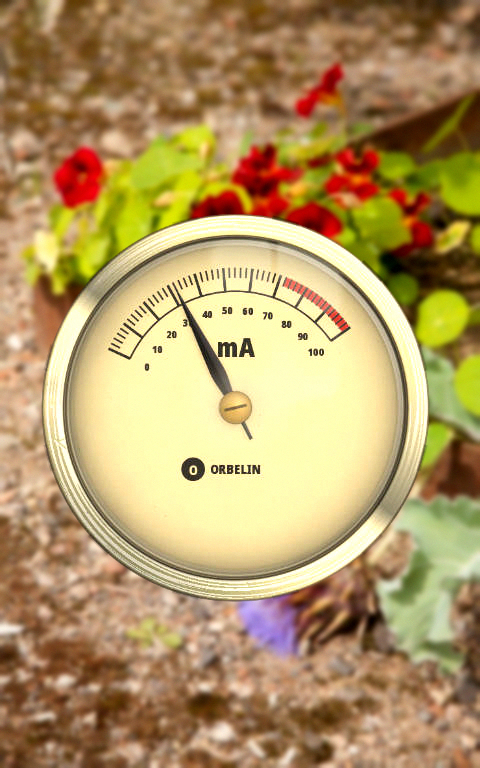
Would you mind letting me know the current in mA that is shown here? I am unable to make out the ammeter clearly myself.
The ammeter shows 32 mA
